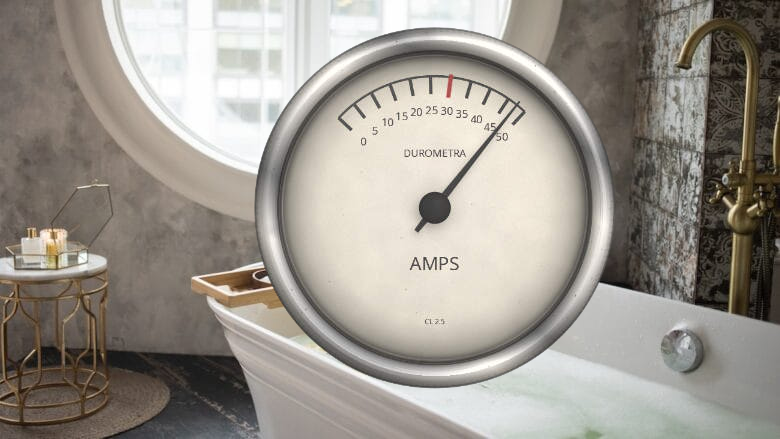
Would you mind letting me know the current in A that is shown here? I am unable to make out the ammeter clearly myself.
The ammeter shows 47.5 A
